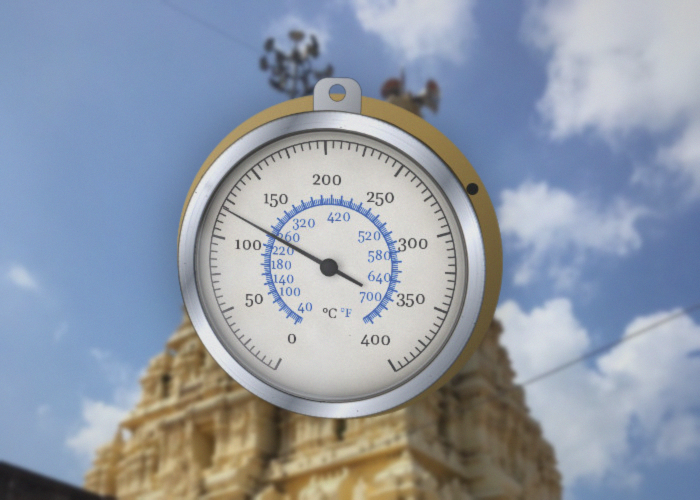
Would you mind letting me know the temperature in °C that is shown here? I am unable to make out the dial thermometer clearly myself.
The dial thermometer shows 120 °C
